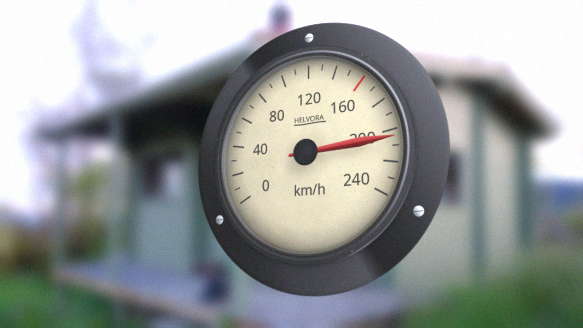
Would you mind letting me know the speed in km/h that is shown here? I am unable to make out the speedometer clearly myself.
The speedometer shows 205 km/h
